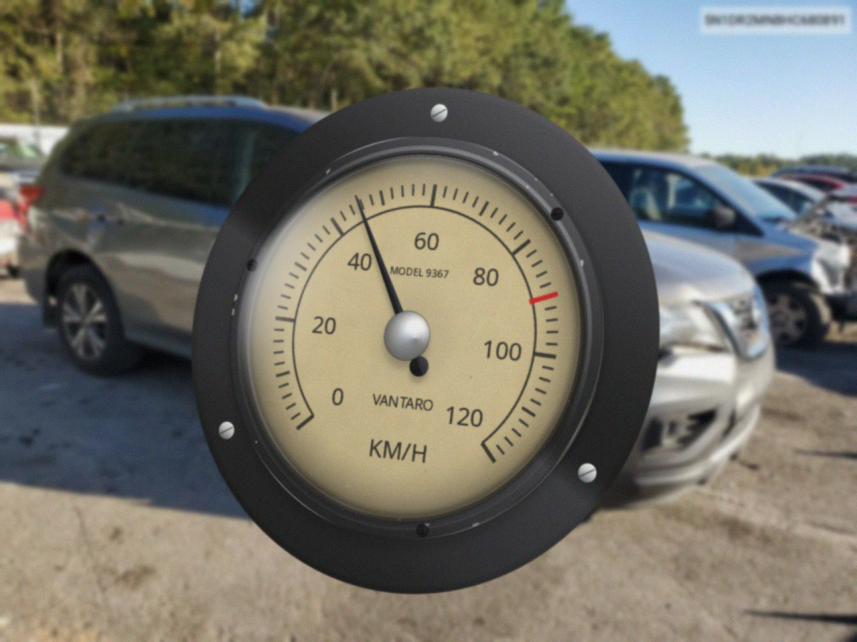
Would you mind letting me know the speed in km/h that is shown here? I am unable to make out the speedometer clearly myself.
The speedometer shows 46 km/h
